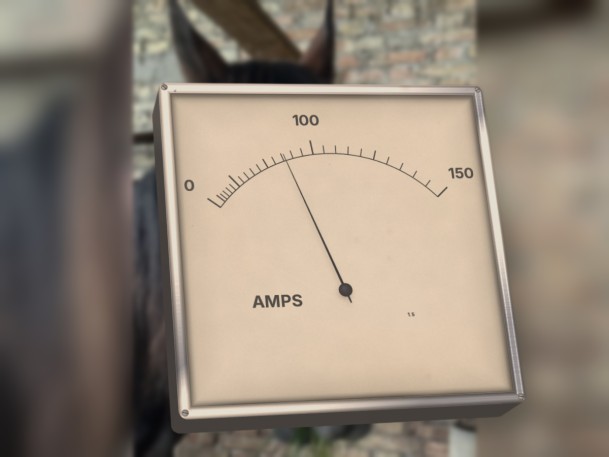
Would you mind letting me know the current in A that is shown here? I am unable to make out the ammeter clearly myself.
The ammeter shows 85 A
